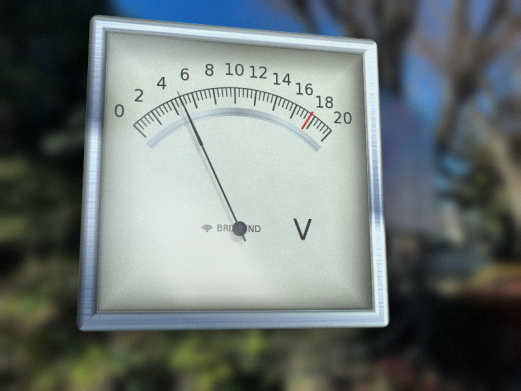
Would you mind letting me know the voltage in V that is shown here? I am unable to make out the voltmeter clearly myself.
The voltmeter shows 4.8 V
